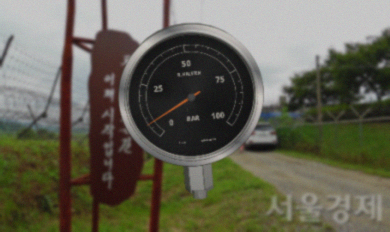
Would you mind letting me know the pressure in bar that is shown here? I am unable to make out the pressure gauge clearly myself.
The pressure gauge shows 7.5 bar
